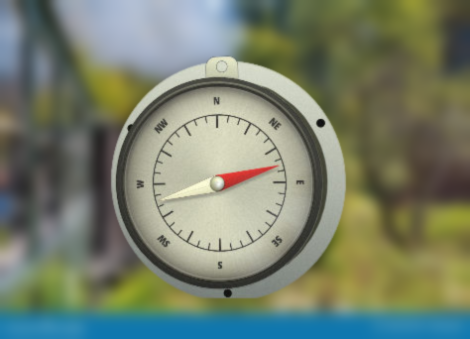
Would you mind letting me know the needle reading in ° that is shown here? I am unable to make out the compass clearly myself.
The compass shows 75 °
